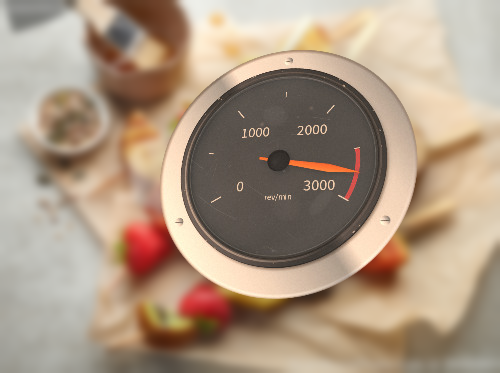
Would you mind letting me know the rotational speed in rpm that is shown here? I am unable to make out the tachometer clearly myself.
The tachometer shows 2750 rpm
